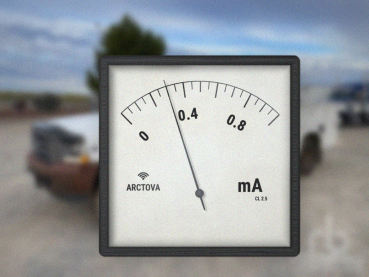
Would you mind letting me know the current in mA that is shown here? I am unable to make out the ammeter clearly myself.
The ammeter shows 0.3 mA
